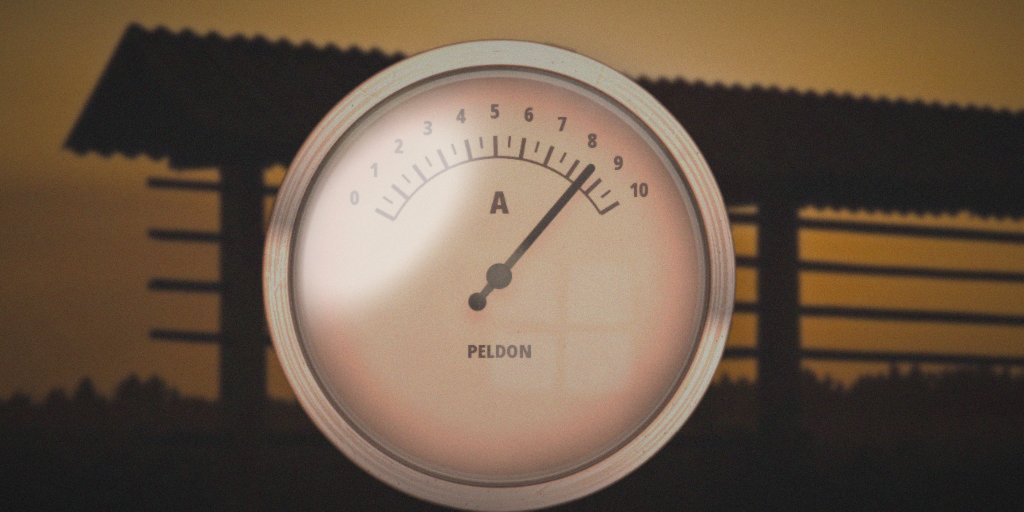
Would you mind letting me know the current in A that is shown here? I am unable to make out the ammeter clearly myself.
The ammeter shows 8.5 A
